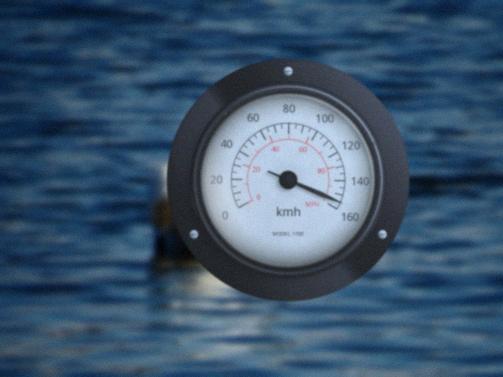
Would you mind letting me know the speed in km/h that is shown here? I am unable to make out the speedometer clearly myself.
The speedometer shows 155 km/h
